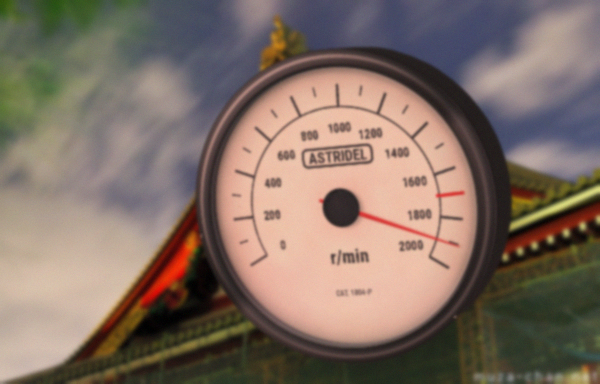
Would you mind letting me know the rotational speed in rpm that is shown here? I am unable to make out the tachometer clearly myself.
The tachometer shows 1900 rpm
